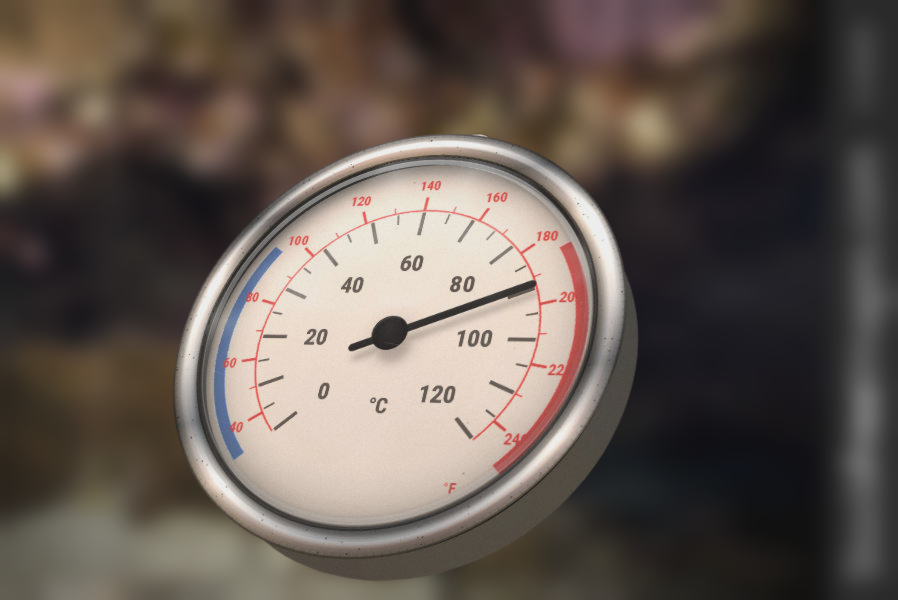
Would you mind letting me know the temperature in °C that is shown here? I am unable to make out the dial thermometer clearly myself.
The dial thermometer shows 90 °C
